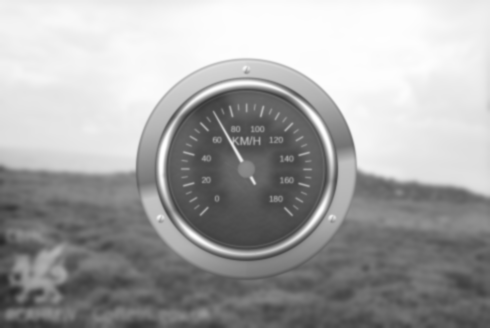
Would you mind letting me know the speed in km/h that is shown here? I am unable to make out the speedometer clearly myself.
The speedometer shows 70 km/h
